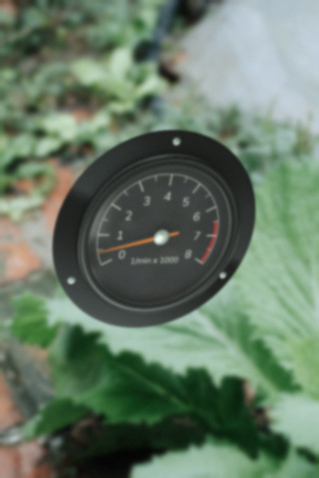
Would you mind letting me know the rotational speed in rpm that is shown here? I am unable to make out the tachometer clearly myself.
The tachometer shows 500 rpm
